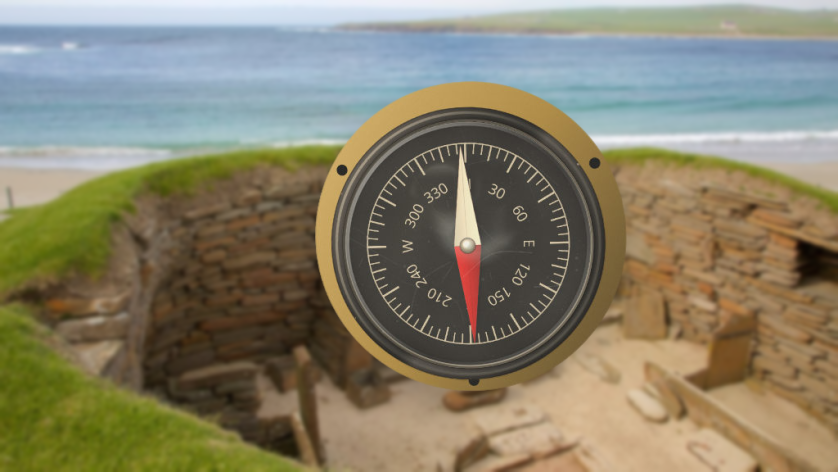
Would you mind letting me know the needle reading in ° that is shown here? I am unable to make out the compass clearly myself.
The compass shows 177.5 °
